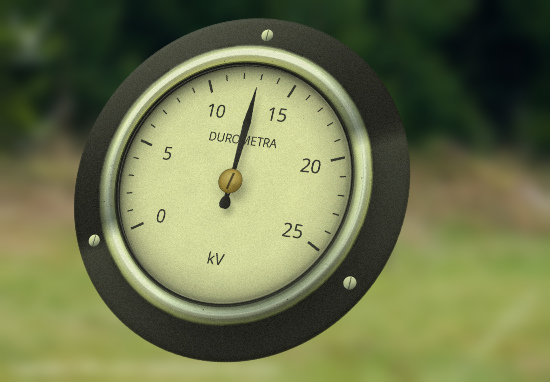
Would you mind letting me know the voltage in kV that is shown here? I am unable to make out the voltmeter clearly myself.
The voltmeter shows 13 kV
